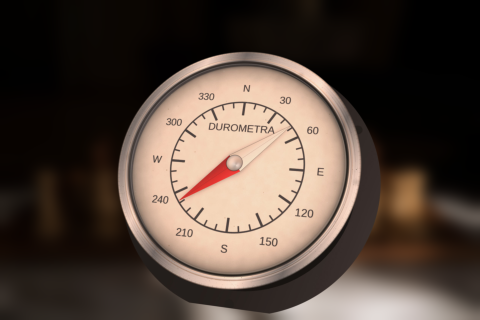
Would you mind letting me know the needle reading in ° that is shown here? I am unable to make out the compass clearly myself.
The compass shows 230 °
